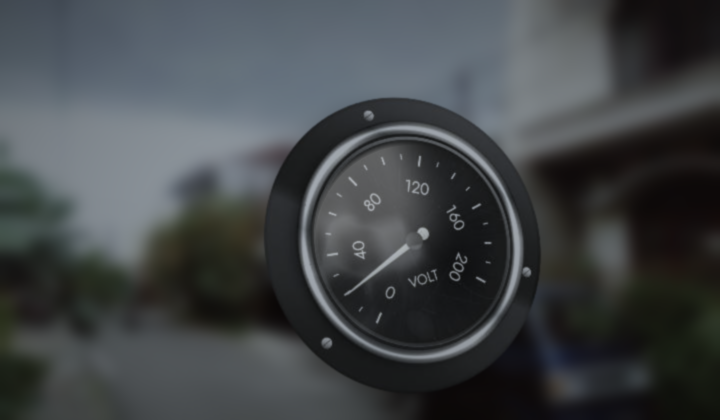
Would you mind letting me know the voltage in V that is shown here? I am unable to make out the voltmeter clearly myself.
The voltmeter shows 20 V
